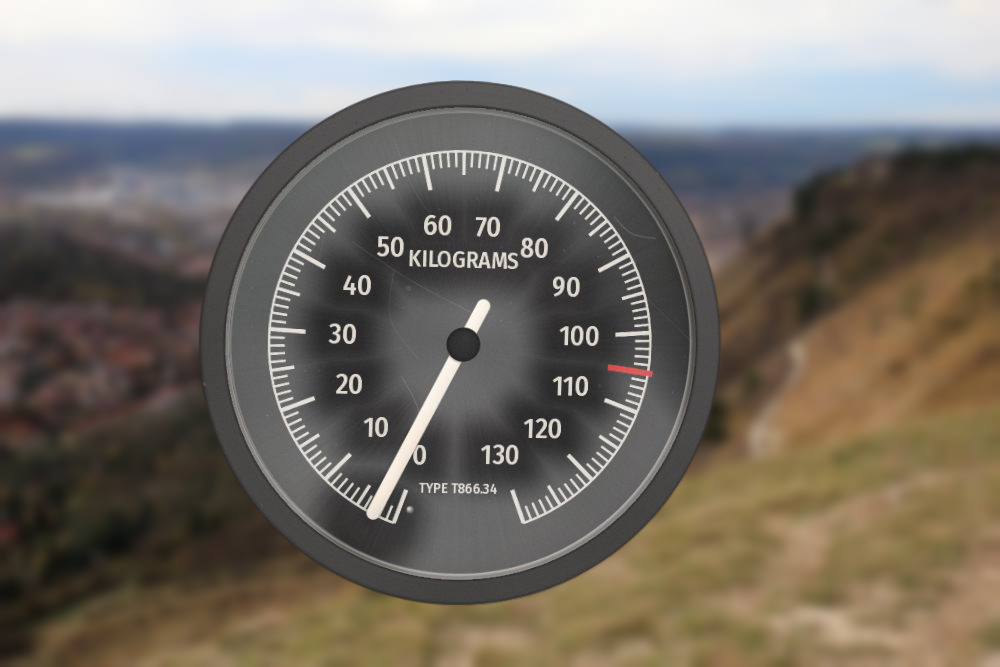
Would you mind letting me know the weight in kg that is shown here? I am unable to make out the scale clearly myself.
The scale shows 3 kg
